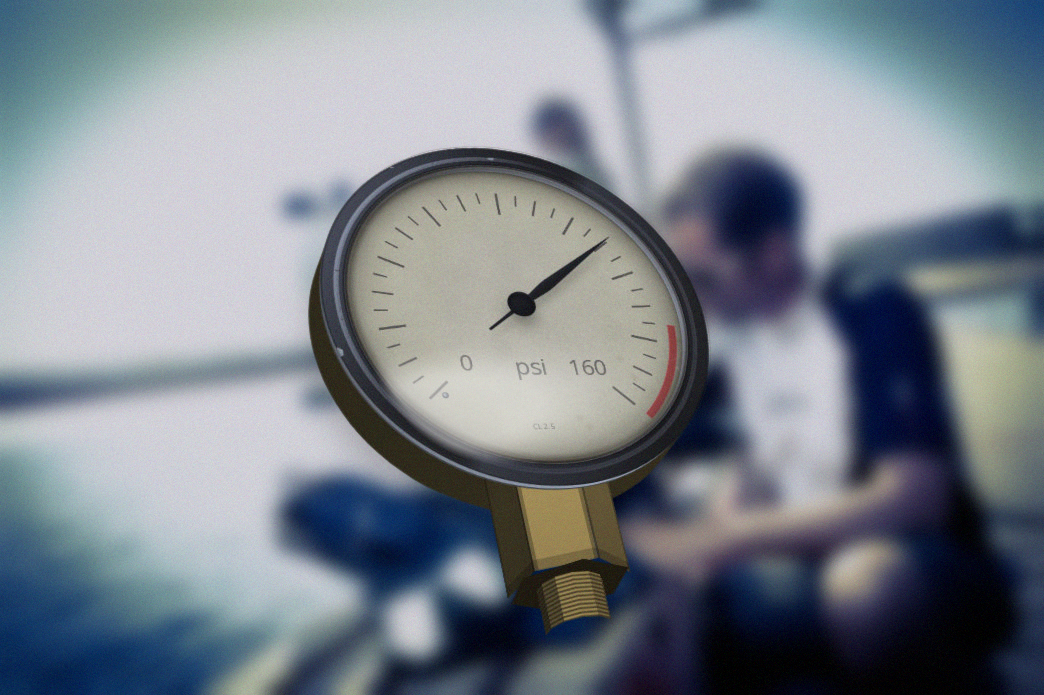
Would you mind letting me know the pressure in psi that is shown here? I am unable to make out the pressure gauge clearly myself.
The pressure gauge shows 110 psi
